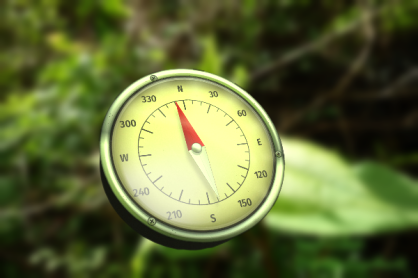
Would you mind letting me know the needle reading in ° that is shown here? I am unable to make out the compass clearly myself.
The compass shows 350 °
